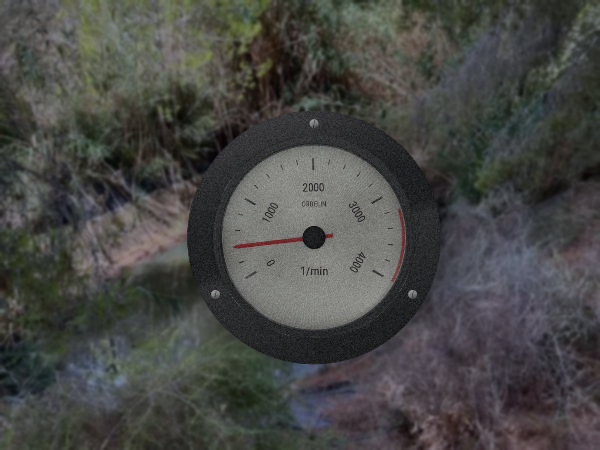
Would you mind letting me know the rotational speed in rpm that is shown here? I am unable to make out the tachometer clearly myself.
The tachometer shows 400 rpm
